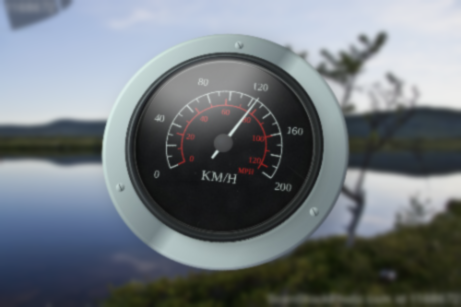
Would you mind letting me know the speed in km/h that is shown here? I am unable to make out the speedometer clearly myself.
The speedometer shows 125 km/h
